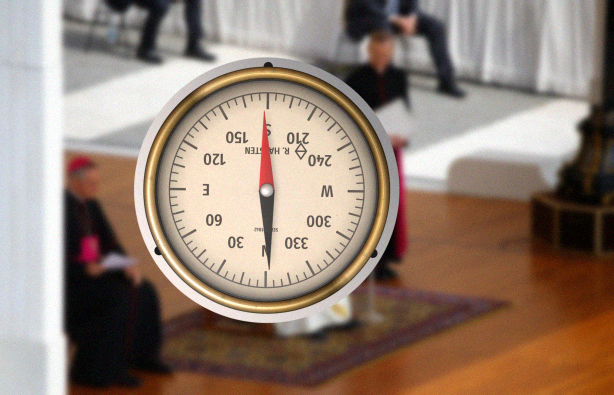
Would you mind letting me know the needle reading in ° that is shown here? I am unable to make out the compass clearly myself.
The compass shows 177.5 °
